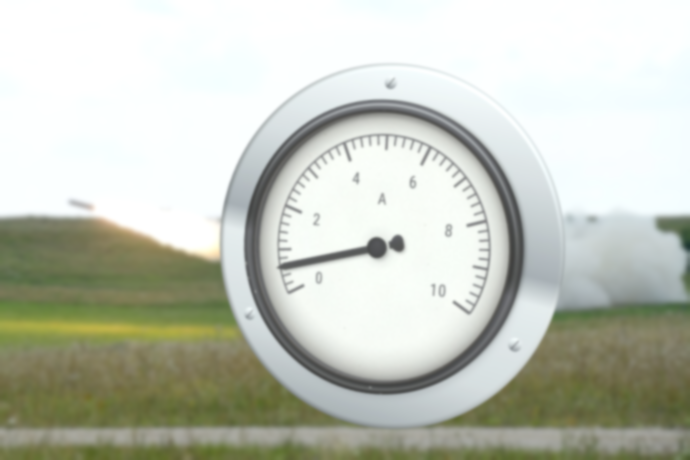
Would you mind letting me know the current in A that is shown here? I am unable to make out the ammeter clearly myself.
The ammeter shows 0.6 A
